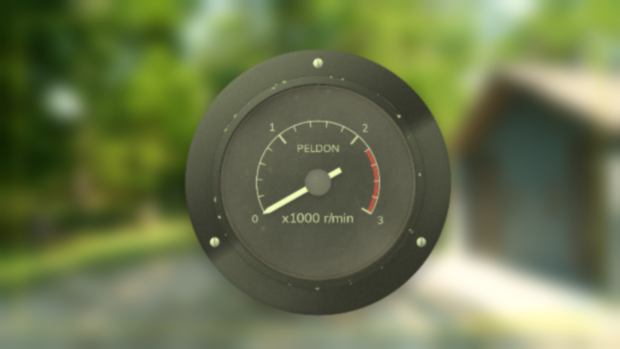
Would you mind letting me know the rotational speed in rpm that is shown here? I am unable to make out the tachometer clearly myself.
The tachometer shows 0 rpm
